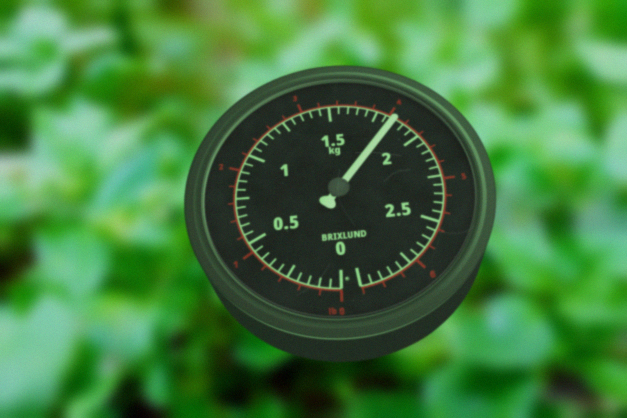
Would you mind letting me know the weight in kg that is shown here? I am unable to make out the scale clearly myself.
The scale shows 1.85 kg
